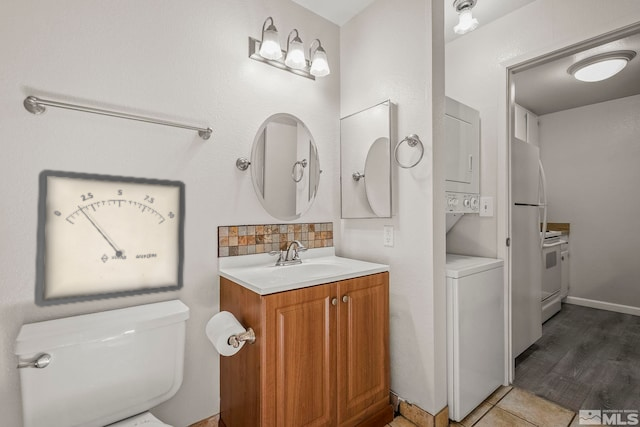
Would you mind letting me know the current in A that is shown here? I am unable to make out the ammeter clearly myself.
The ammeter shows 1.5 A
